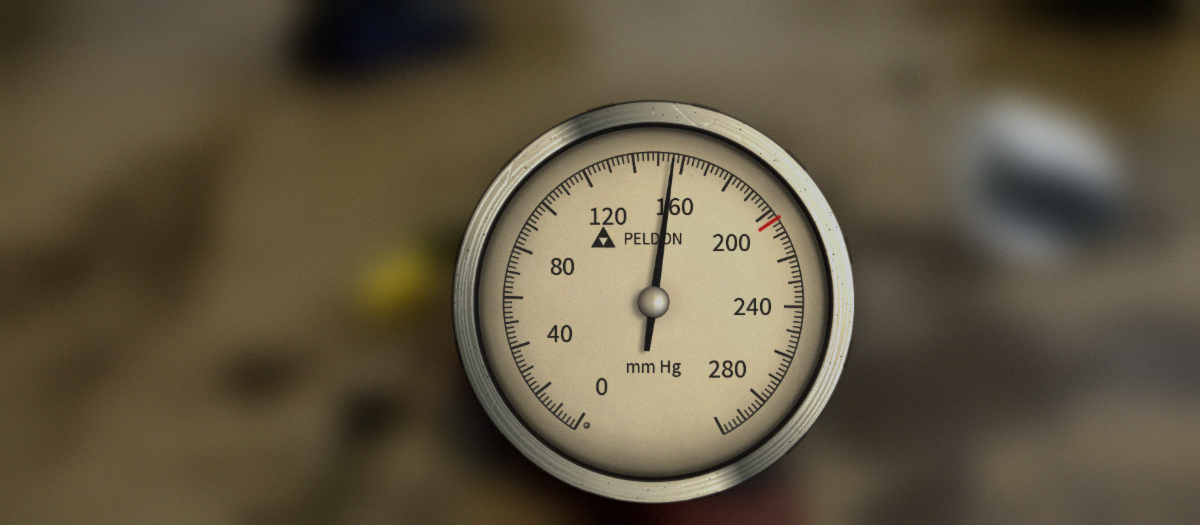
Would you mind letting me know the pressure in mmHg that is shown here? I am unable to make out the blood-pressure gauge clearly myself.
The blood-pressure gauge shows 156 mmHg
